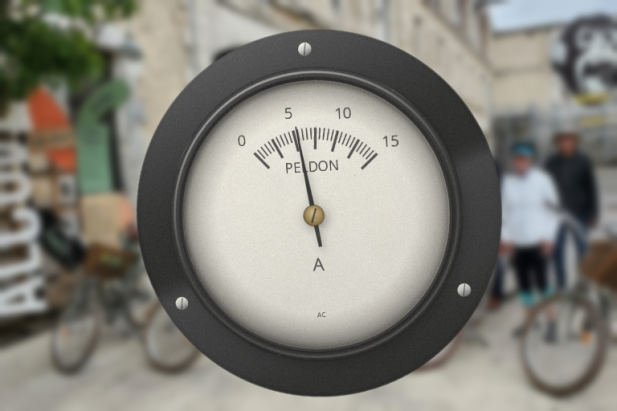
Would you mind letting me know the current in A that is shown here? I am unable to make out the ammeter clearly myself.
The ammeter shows 5.5 A
